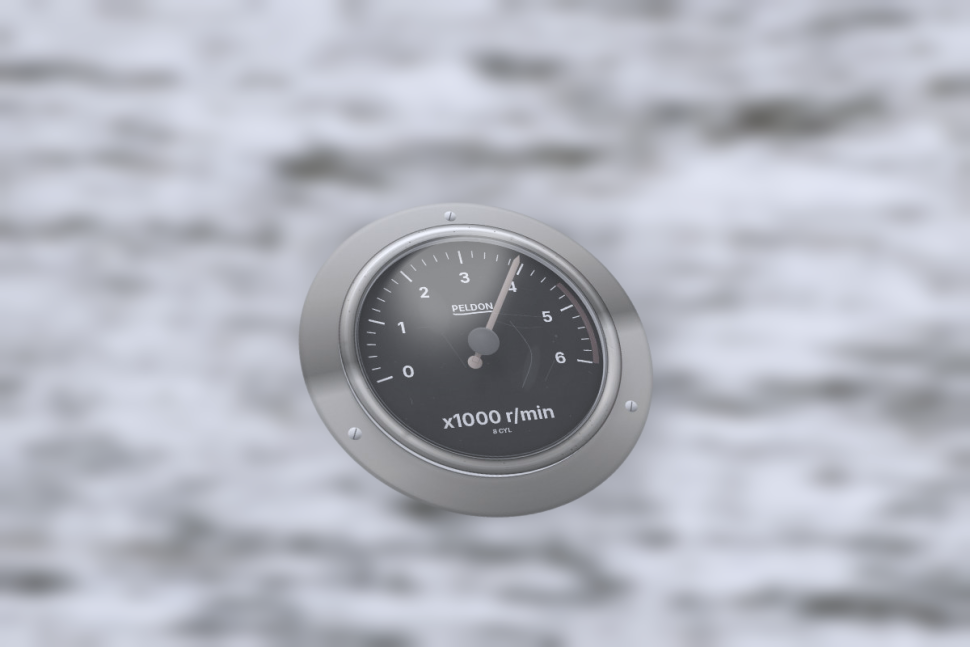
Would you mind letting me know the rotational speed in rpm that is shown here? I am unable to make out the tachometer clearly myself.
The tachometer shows 3900 rpm
